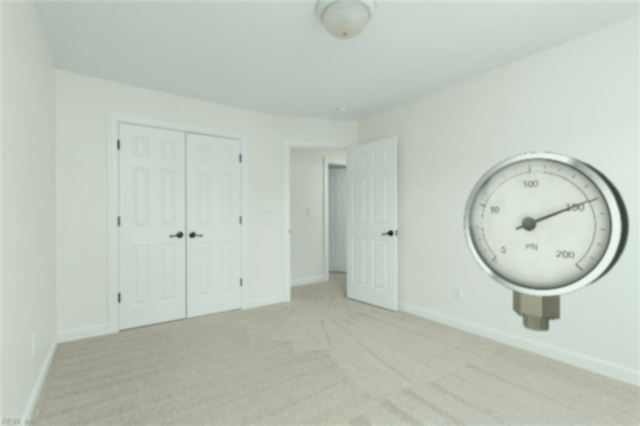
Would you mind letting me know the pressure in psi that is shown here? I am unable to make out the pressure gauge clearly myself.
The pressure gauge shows 150 psi
